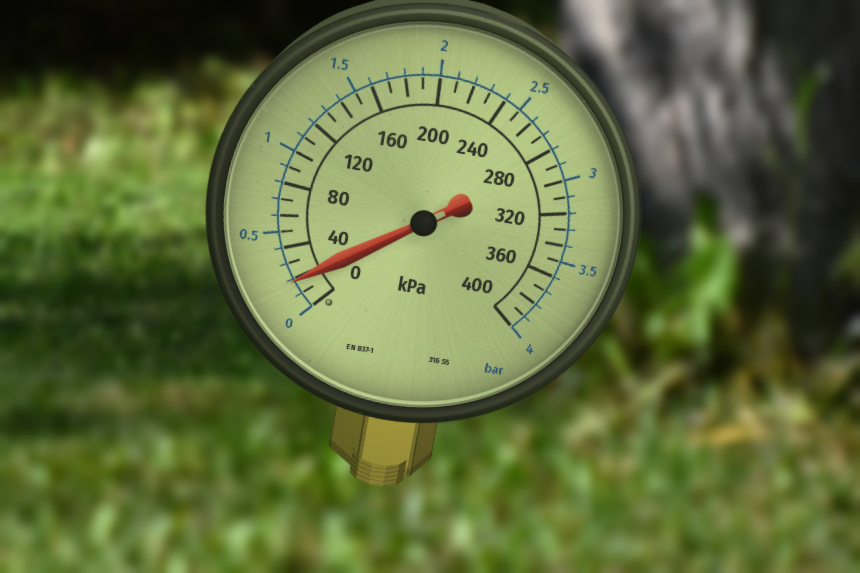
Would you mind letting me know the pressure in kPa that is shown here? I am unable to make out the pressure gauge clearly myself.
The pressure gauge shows 20 kPa
